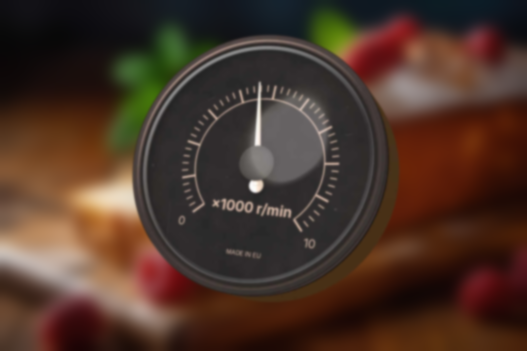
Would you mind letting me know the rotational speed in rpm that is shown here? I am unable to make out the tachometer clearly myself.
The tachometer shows 4600 rpm
